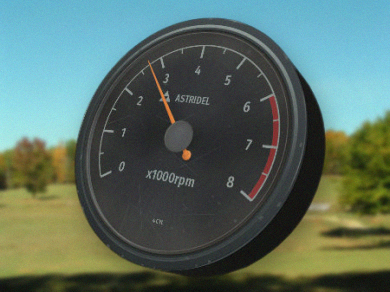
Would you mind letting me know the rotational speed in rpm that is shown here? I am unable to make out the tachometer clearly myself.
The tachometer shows 2750 rpm
